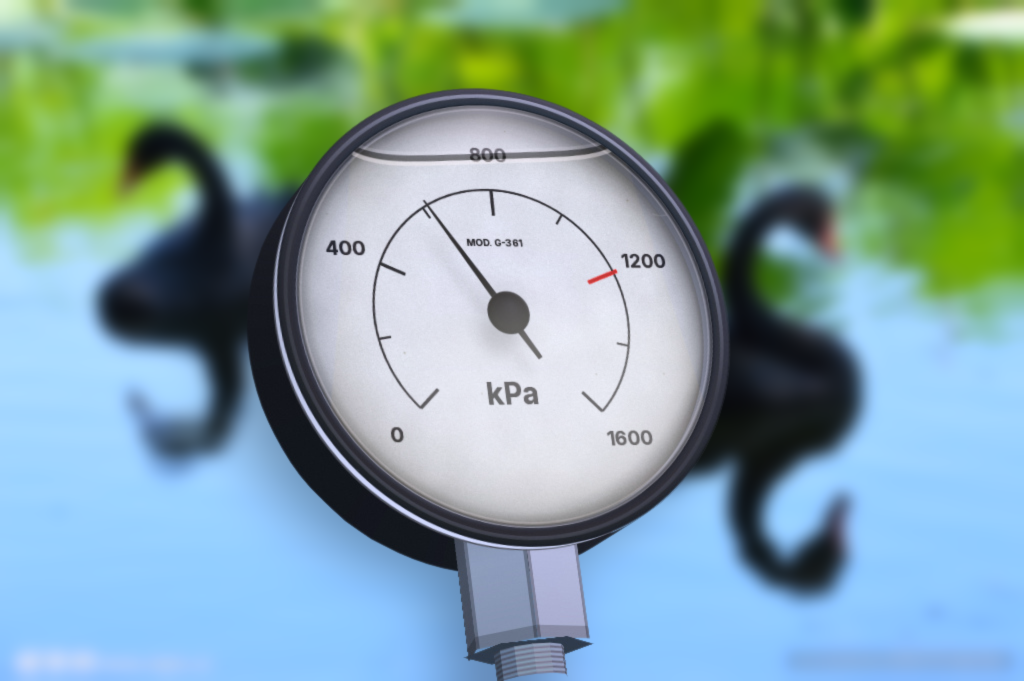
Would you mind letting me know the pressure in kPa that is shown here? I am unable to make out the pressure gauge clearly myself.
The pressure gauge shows 600 kPa
